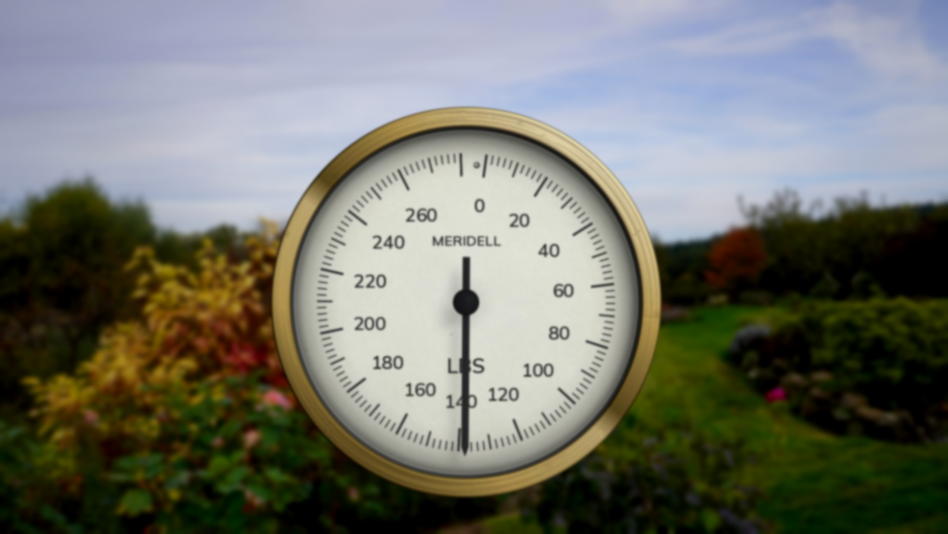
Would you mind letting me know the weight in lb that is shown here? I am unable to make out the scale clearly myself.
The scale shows 138 lb
